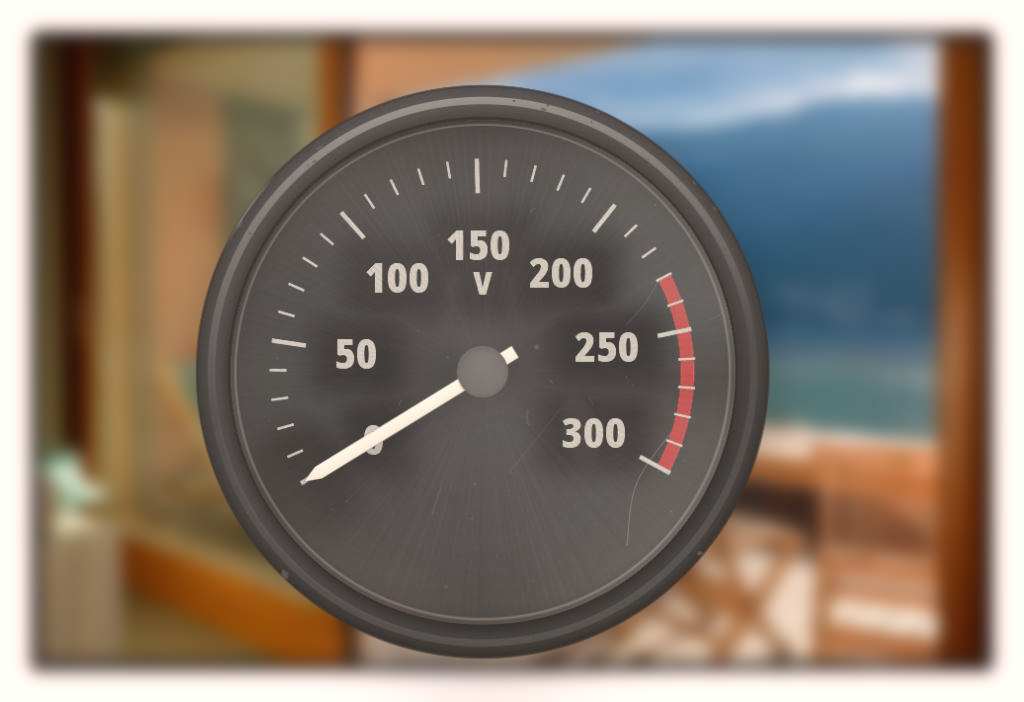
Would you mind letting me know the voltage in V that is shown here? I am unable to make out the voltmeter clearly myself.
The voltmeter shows 0 V
